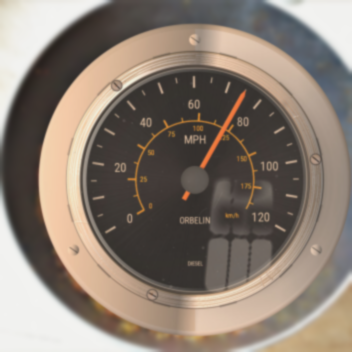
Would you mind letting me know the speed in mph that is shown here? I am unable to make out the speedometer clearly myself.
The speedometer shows 75 mph
